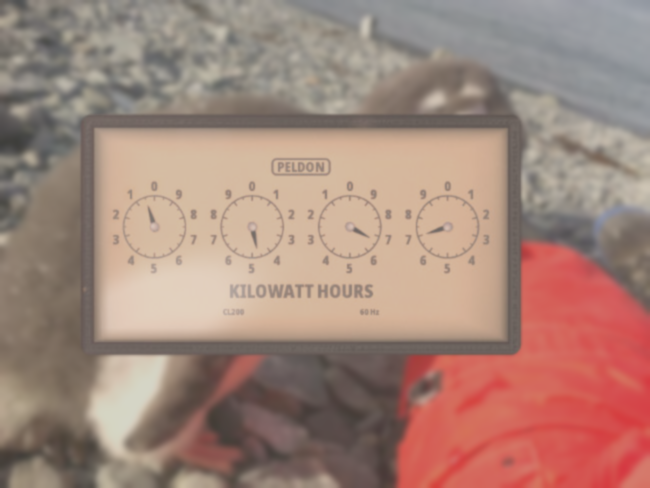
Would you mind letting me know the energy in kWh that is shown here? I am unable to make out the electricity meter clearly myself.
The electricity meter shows 467 kWh
